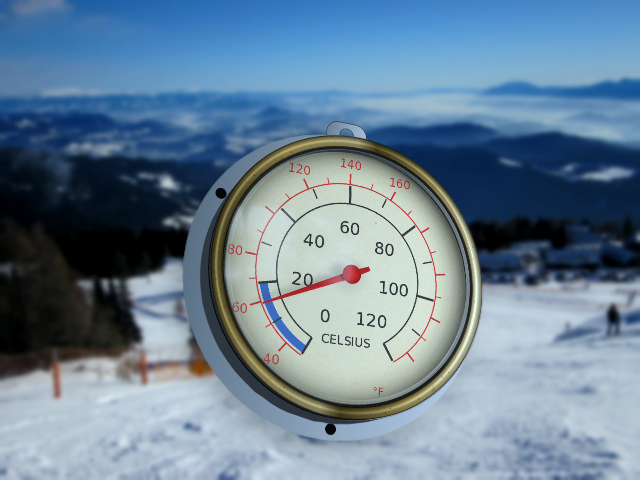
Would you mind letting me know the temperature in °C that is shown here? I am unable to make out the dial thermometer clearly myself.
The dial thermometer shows 15 °C
